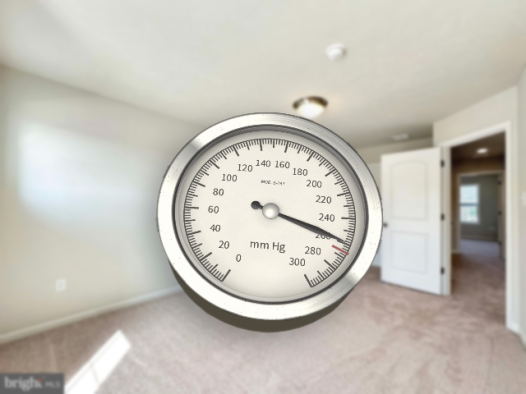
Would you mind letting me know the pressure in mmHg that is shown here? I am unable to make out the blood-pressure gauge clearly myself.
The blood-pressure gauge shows 260 mmHg
